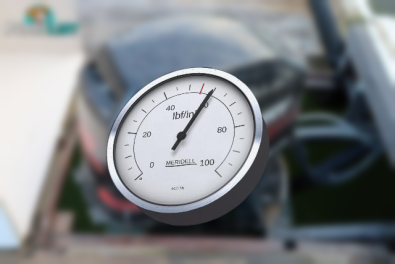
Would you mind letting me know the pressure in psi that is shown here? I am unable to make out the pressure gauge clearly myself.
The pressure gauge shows 60 psi
